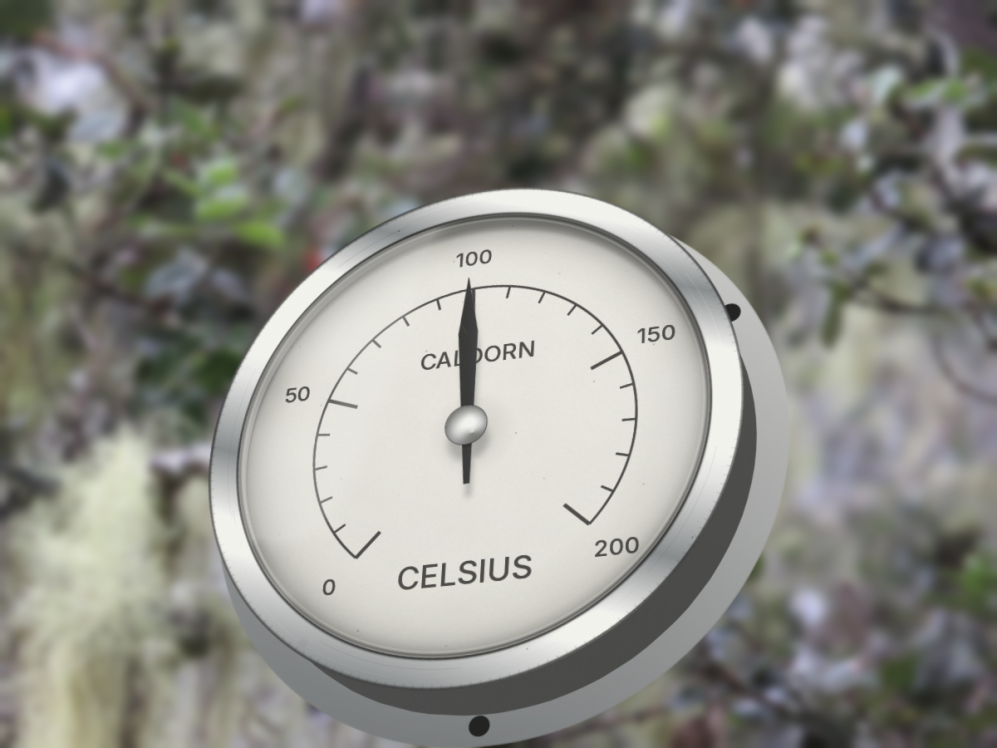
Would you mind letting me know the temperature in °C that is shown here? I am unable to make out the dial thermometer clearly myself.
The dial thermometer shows 100 °C
